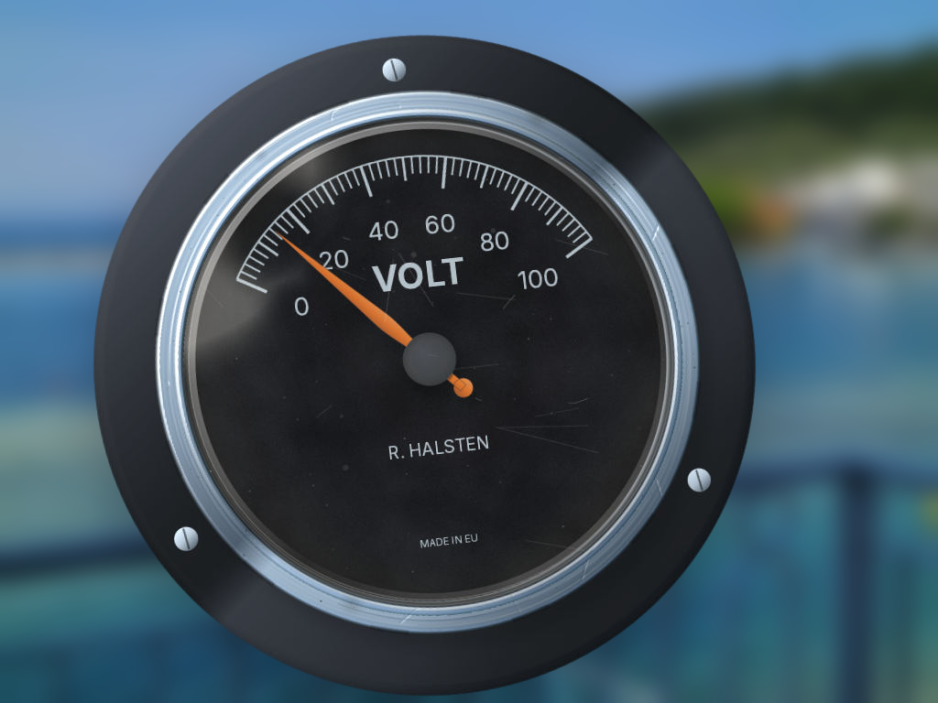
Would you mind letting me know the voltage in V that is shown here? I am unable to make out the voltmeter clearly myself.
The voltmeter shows 14 V
